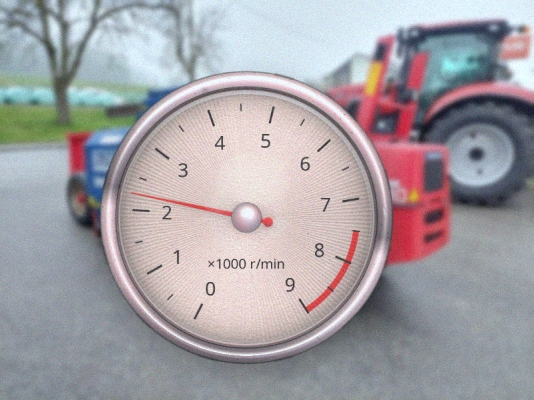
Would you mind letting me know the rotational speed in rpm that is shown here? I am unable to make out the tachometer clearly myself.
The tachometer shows 2250 rpm
